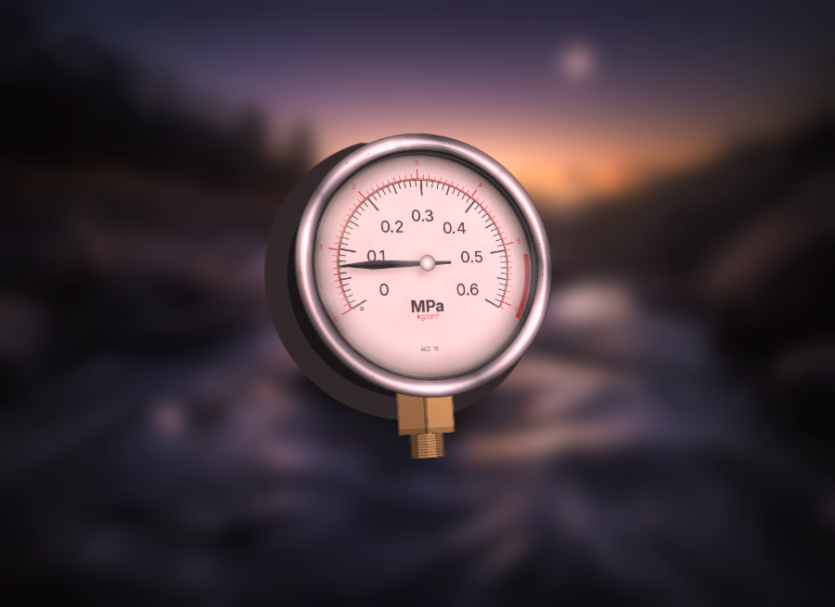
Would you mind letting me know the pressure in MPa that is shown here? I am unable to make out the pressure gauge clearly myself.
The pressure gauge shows 0.07 MPa
